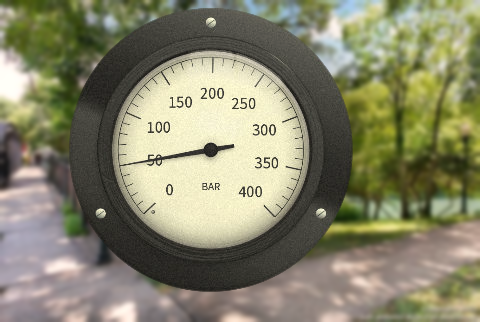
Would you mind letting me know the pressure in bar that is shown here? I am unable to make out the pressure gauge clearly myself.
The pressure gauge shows 50 bar
